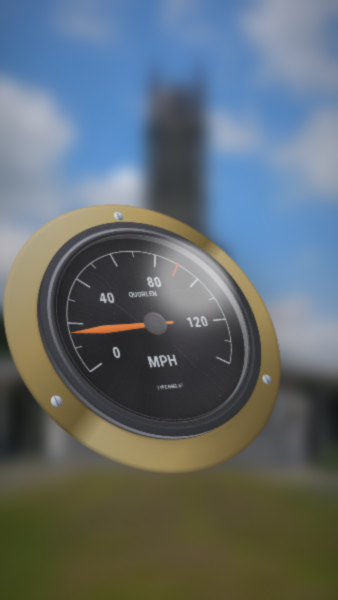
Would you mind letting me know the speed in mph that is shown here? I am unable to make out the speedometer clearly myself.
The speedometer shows 15 mph
